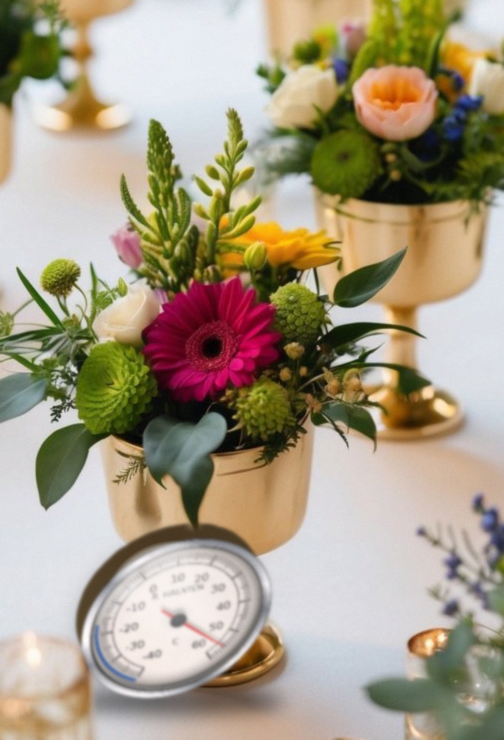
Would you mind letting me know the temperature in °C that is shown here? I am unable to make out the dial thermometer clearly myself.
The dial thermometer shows 55 °C
